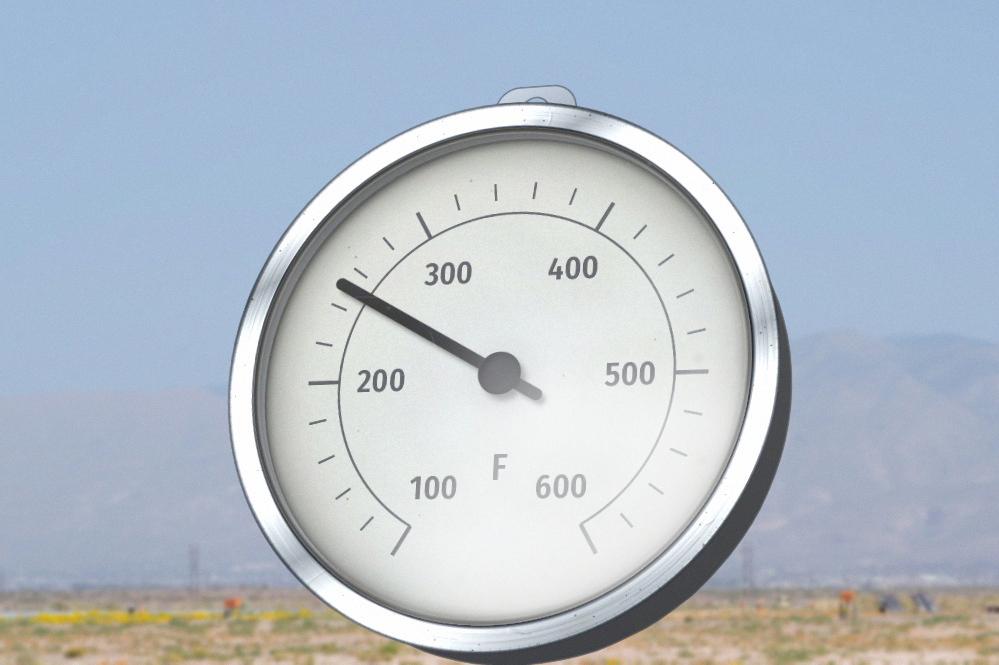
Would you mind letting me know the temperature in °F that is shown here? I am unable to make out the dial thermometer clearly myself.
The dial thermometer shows 250 °F
